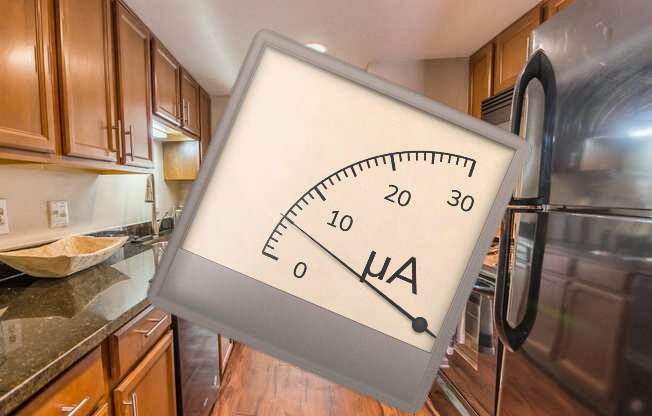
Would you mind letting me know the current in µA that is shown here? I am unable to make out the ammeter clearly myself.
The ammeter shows 5 µA
